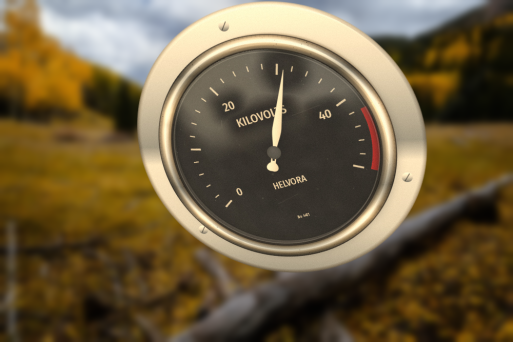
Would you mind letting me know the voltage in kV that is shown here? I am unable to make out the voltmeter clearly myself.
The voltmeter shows 31 kV
